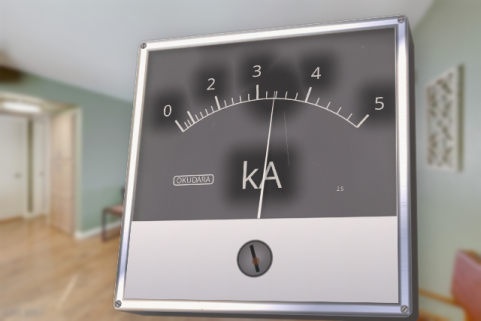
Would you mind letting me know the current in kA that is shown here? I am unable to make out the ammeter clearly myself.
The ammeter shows 3.4 kA
